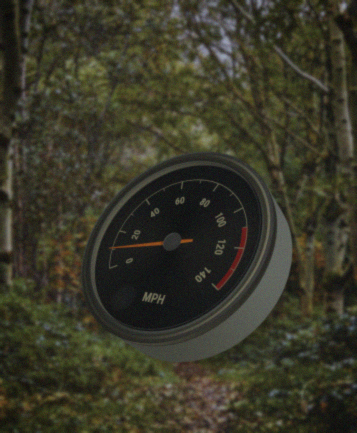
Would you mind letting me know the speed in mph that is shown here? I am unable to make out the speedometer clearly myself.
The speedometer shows 10 mph
